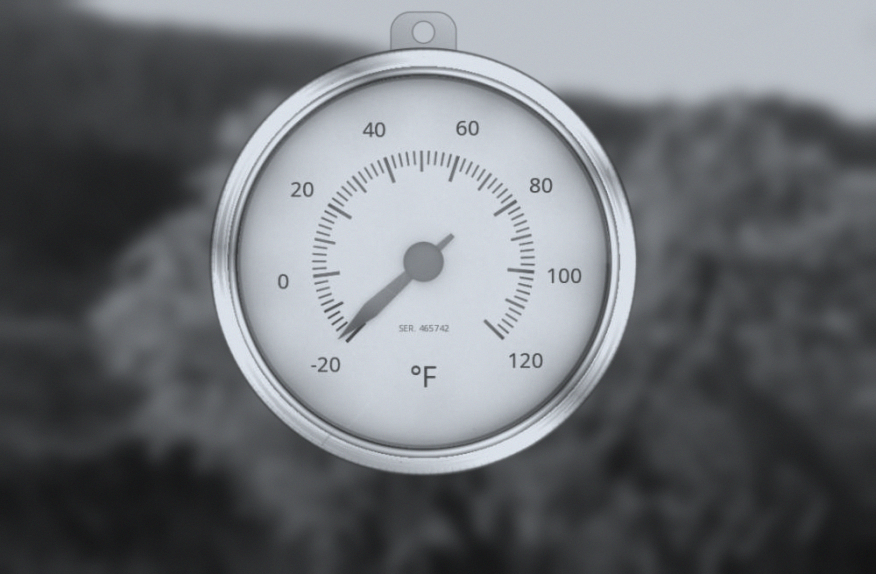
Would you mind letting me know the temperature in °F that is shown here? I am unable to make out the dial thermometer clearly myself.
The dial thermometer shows -18 °F
